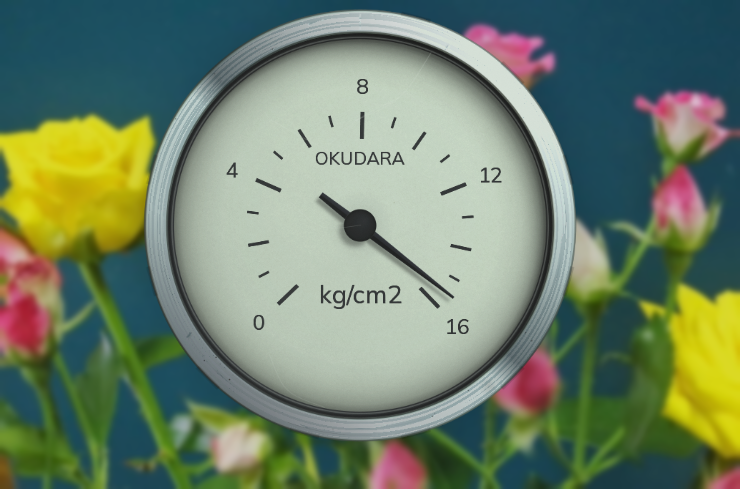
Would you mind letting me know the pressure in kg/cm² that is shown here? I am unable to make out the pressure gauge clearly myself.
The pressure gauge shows 15.5 kg/cm²
